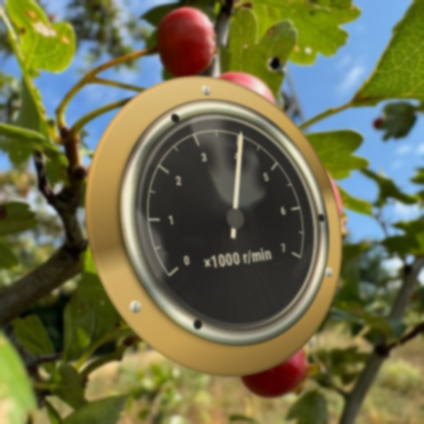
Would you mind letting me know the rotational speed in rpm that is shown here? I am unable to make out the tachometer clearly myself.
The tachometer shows 4000 rpm
